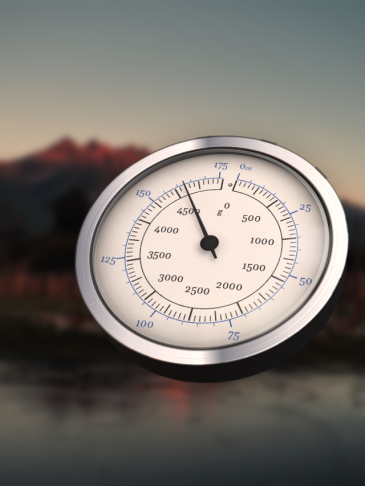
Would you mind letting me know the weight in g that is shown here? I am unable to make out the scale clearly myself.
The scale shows 4600 g
